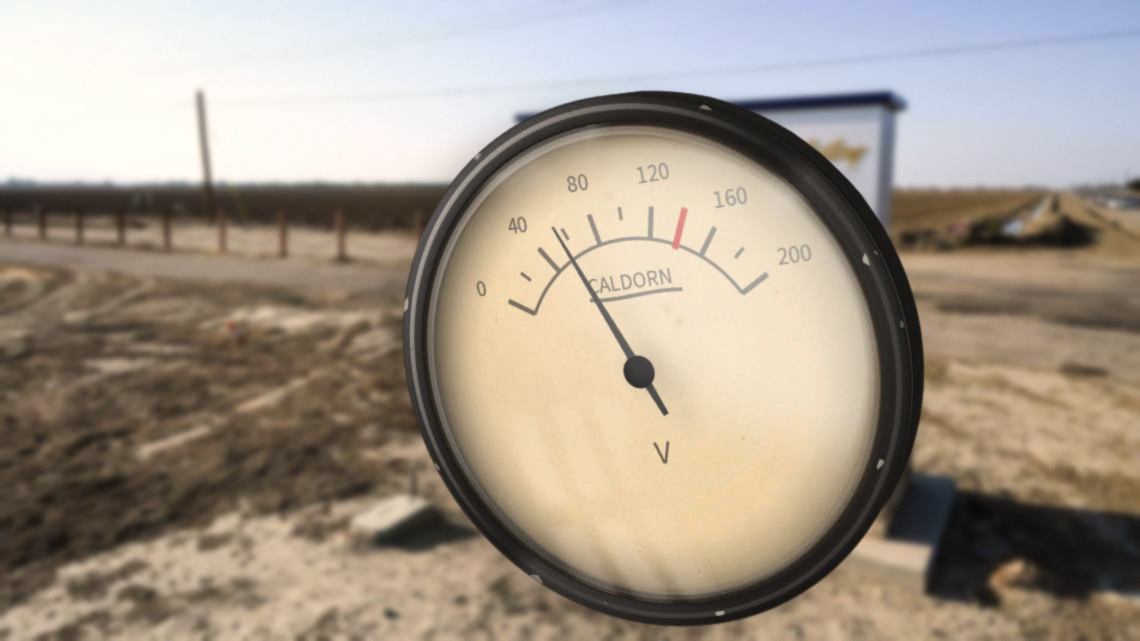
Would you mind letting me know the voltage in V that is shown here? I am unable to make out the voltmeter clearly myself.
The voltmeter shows 60 V
